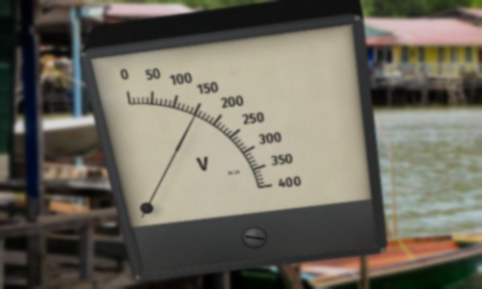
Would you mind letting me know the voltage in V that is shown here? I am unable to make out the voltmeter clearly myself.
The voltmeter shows 150 V
